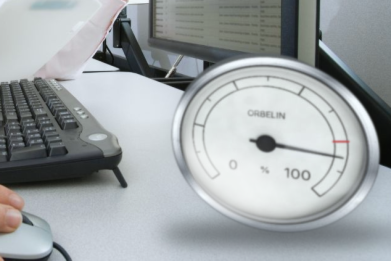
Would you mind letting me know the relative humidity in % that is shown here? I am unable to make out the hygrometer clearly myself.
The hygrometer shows 85 %
